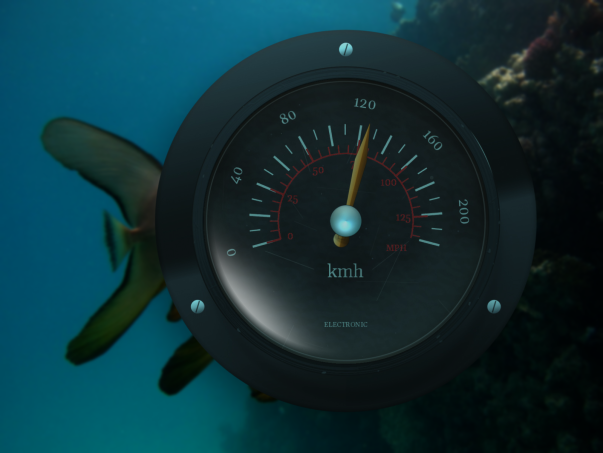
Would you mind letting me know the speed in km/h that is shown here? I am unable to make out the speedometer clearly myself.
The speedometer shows 125 km/h
